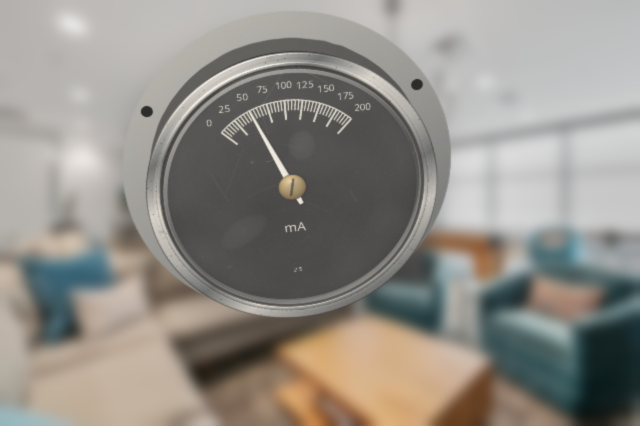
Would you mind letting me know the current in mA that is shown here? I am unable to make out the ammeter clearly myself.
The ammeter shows 50 mA
